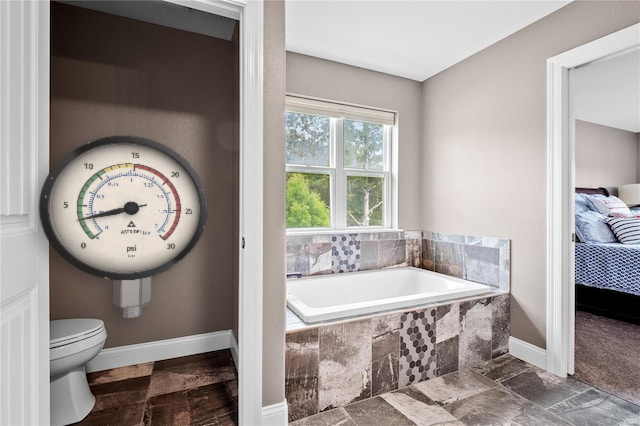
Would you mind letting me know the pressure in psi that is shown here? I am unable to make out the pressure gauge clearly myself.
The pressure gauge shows 3 psi
